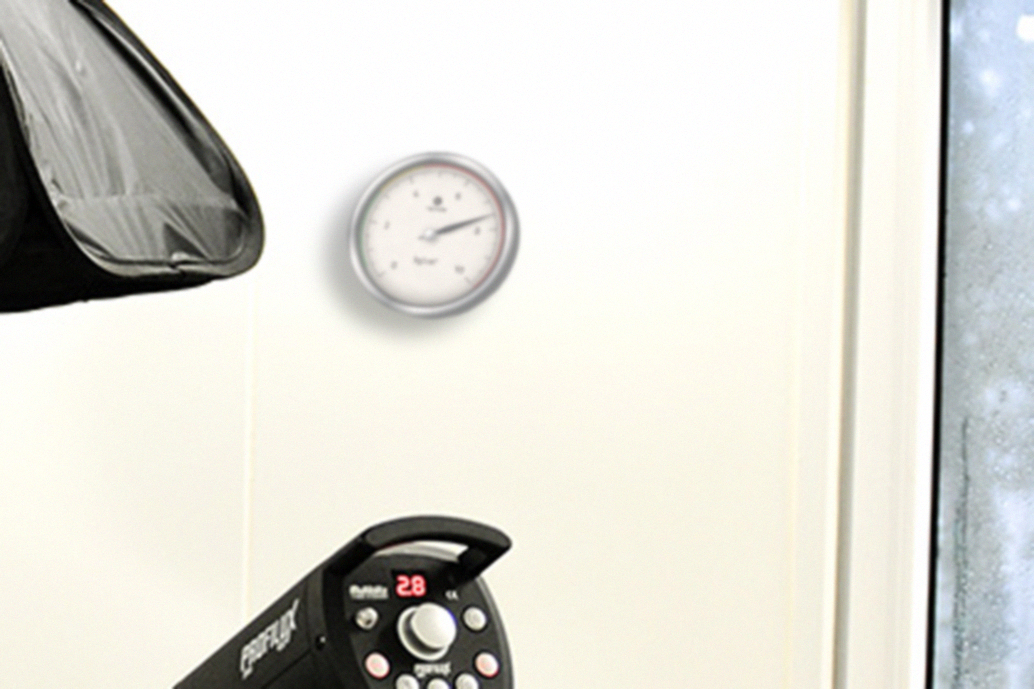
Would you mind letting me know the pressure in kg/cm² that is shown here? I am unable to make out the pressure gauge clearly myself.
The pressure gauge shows 7.5 kg/cm²
